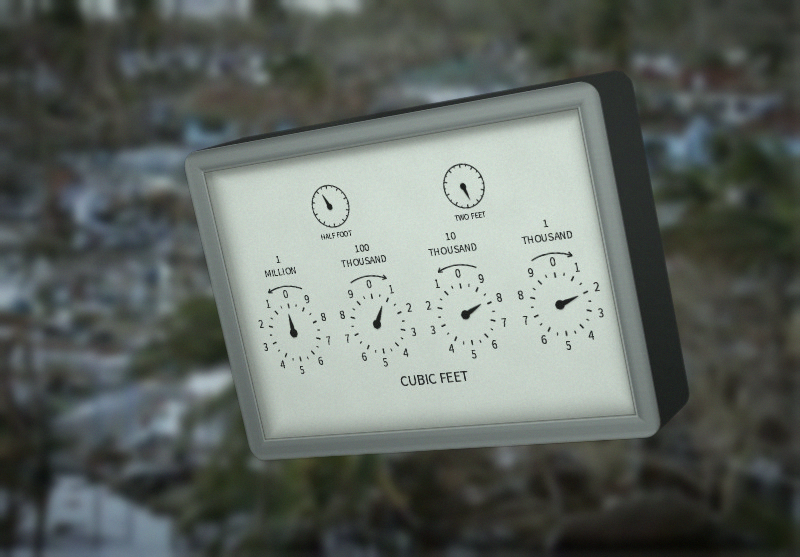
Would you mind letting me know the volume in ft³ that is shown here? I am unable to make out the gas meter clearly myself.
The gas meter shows 8200 ft³
